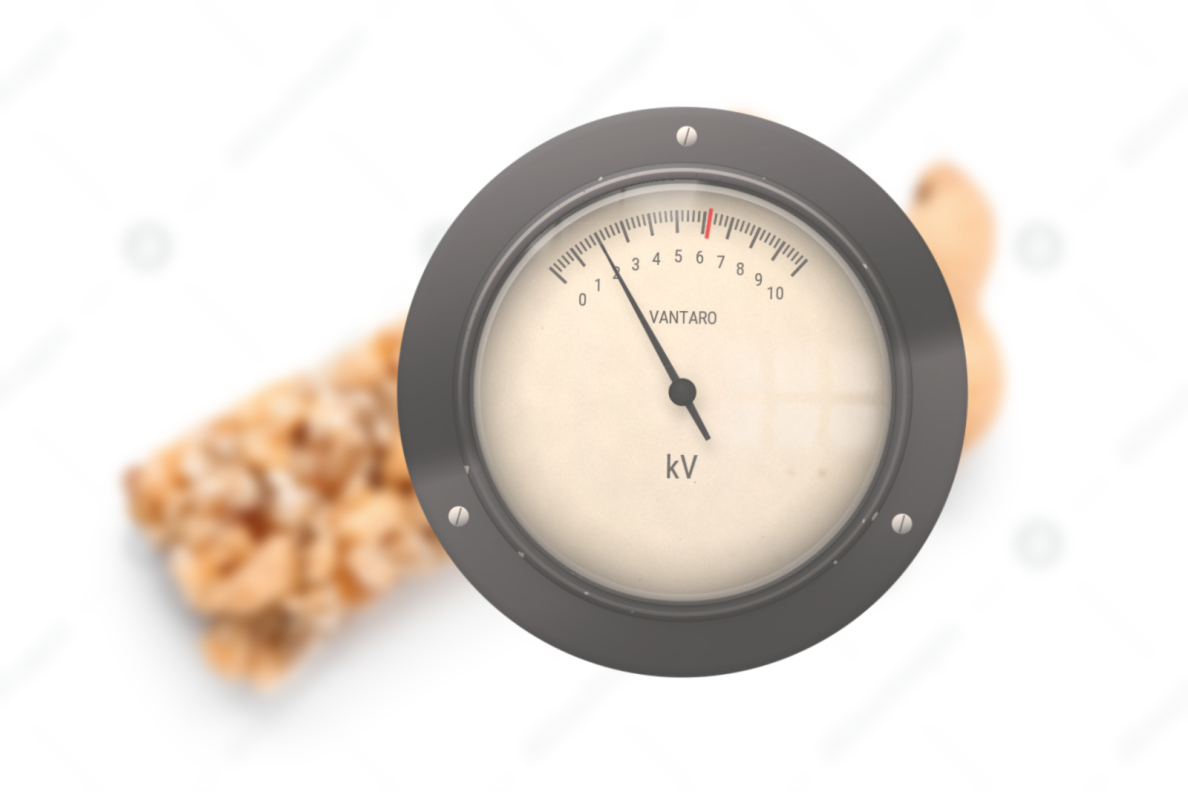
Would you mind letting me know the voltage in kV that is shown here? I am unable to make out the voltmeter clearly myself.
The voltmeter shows 2 kV
